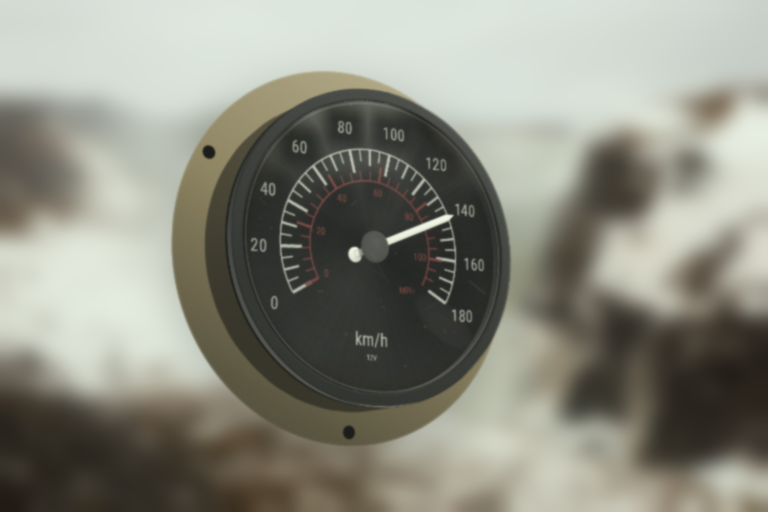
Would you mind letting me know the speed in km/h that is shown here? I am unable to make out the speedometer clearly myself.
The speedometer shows 140 km/h
